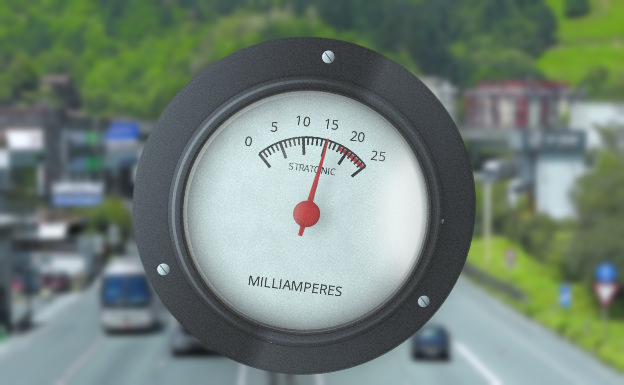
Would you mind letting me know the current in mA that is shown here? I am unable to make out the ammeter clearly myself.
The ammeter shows 15 mA
